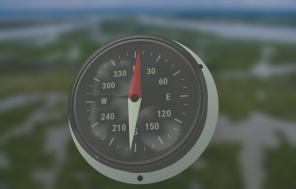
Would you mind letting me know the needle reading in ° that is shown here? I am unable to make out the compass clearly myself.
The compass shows 5 °
